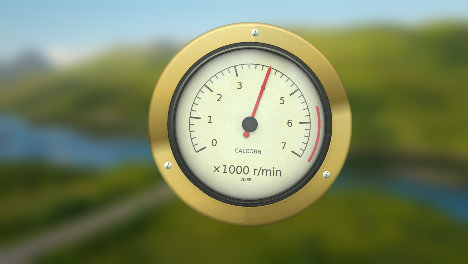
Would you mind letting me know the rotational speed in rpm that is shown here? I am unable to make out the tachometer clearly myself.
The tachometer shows 4000 rpm
